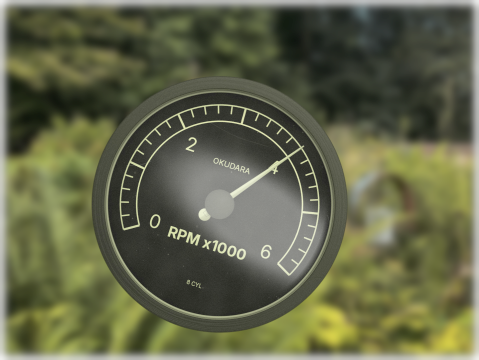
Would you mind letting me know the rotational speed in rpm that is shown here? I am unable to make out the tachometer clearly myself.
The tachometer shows 4000 rpm
